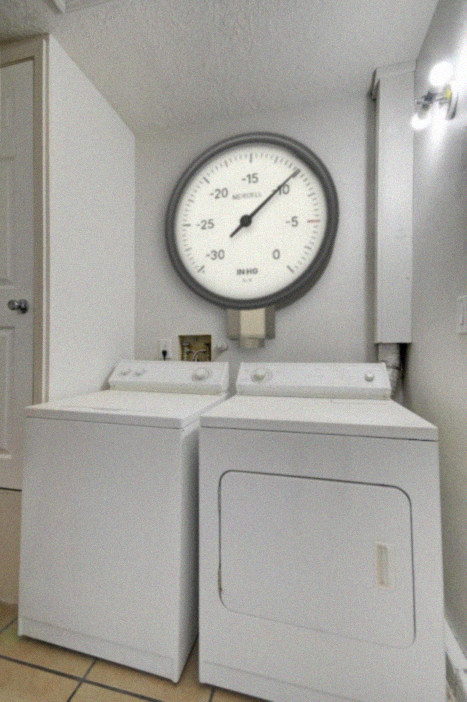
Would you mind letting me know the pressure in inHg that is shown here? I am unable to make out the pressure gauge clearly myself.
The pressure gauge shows -10 inHg
